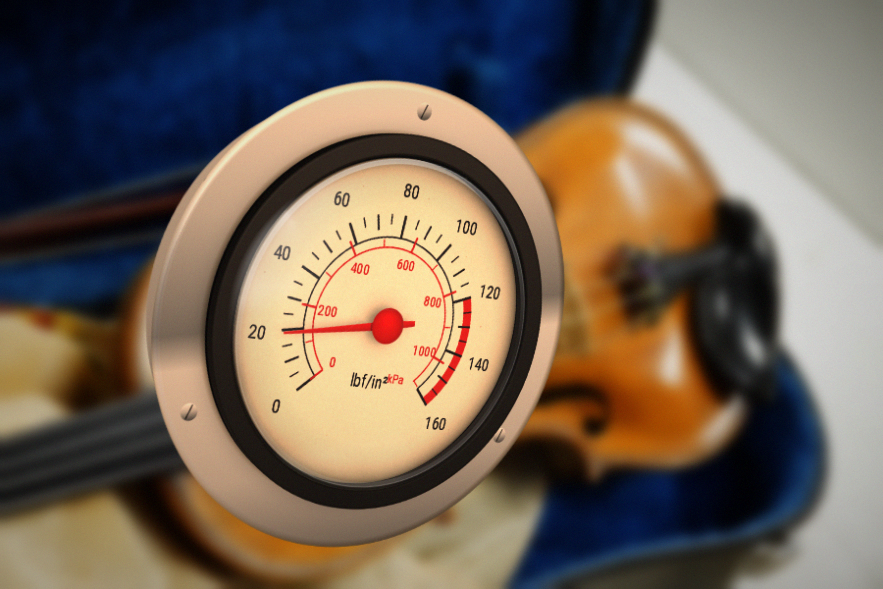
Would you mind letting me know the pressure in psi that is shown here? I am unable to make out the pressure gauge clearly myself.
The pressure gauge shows 20 psi
